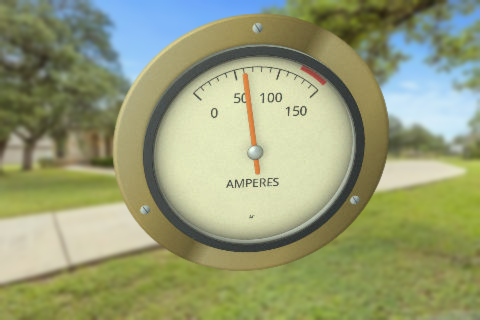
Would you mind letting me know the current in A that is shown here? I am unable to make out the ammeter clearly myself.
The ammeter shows 60 A
